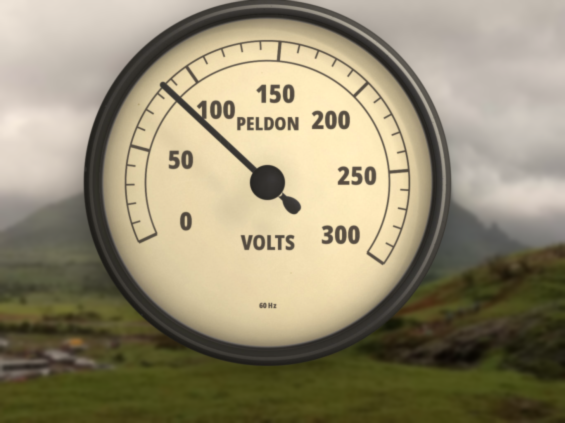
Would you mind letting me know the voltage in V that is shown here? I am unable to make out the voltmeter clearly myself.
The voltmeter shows 85 V
